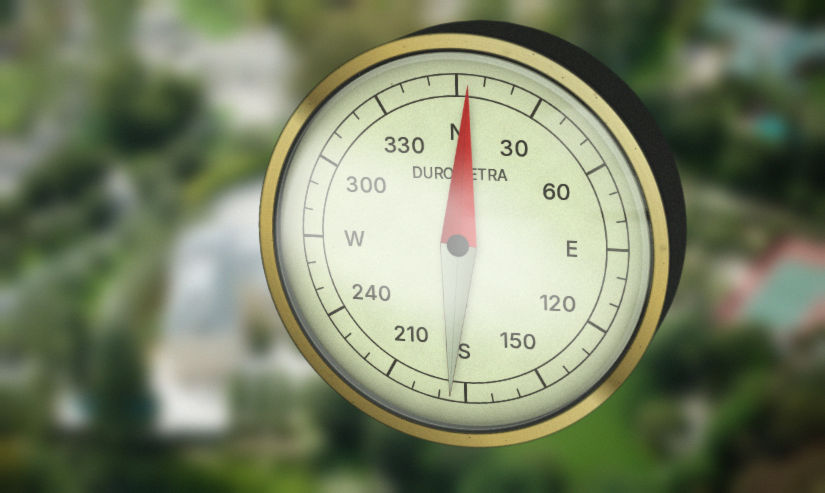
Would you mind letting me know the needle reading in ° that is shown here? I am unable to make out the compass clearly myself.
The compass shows 5 °
